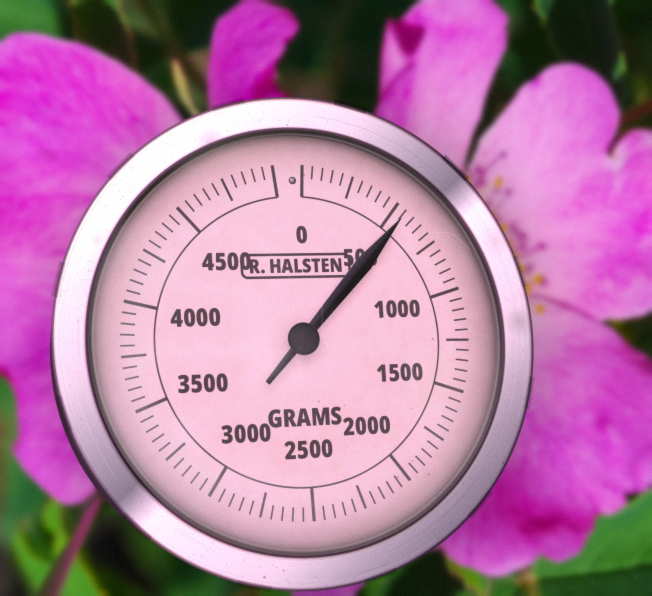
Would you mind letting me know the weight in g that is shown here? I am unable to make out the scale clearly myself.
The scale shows 550 g
